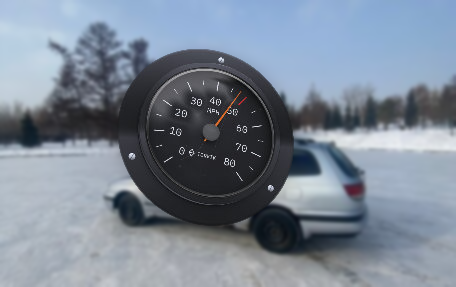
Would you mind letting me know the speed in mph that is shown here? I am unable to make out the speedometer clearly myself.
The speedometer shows 47.5 mph
